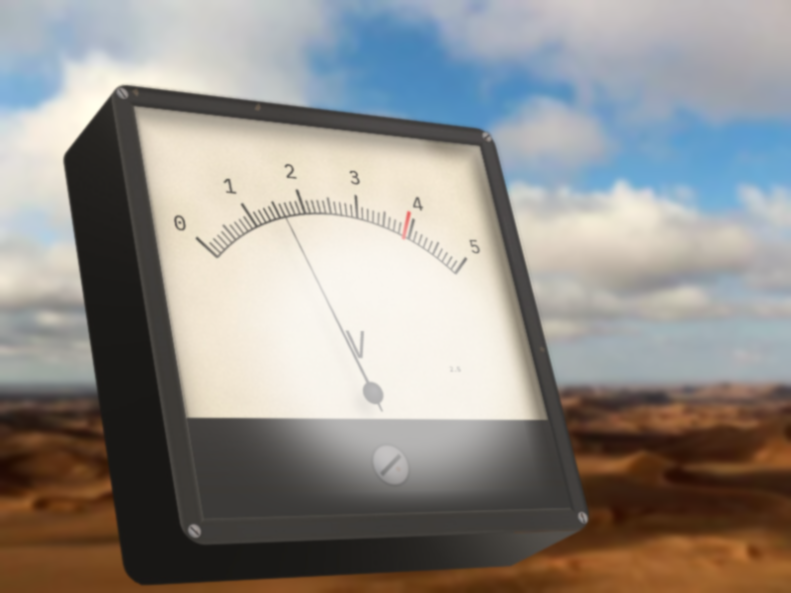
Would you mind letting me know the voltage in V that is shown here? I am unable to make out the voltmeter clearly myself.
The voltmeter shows 1.5 V
